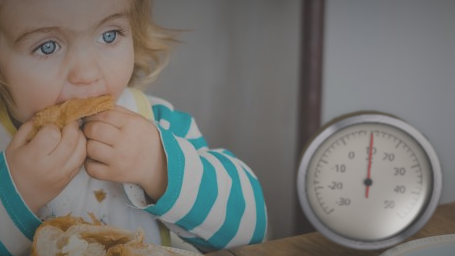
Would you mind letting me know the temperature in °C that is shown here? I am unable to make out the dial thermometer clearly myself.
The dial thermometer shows 10 °C
